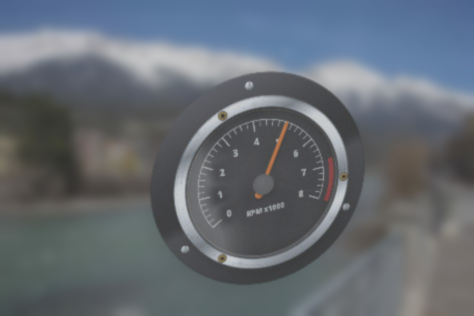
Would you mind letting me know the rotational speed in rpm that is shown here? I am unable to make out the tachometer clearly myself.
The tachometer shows 5000 rpm
